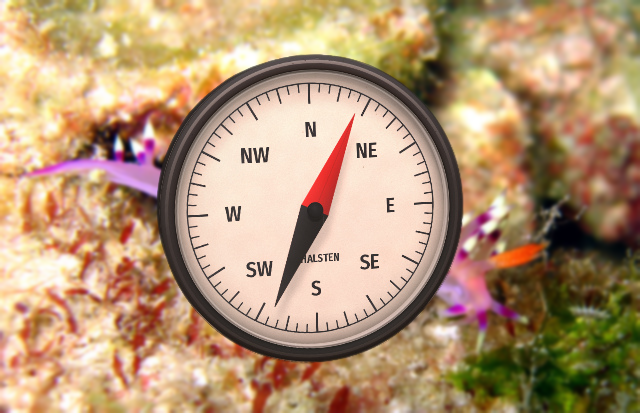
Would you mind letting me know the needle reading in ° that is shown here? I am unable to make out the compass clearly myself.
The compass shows 25 °
